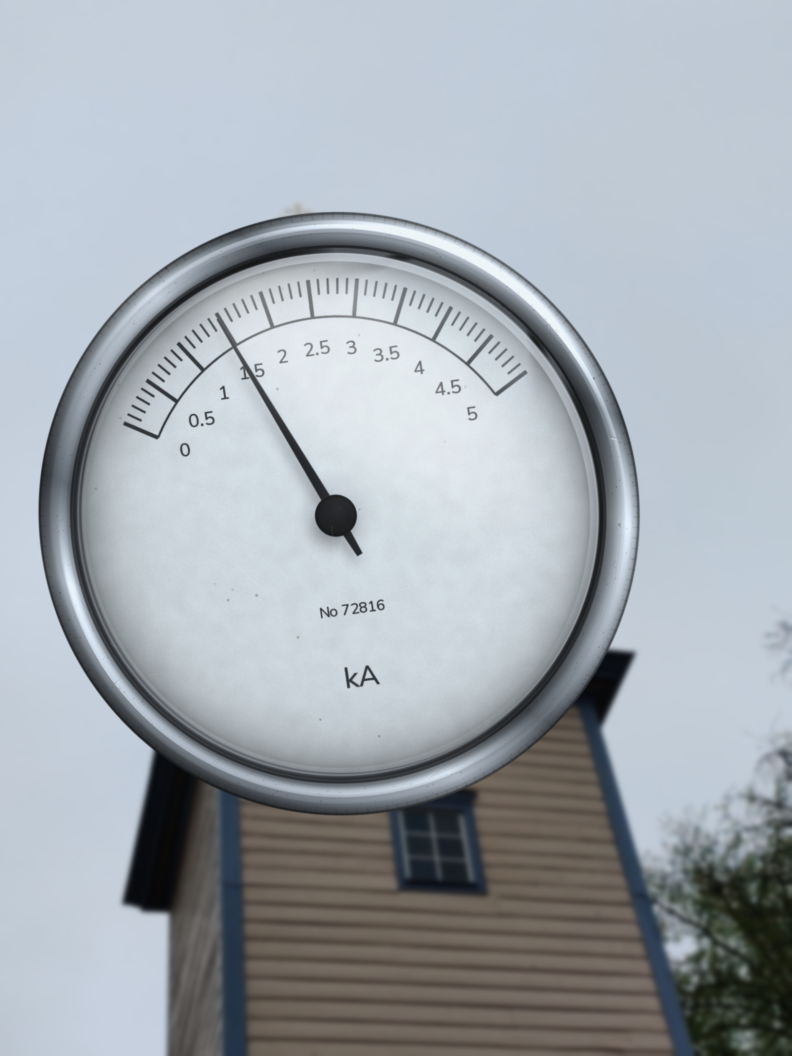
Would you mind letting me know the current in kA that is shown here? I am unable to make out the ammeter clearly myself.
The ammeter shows 1.5 kA
